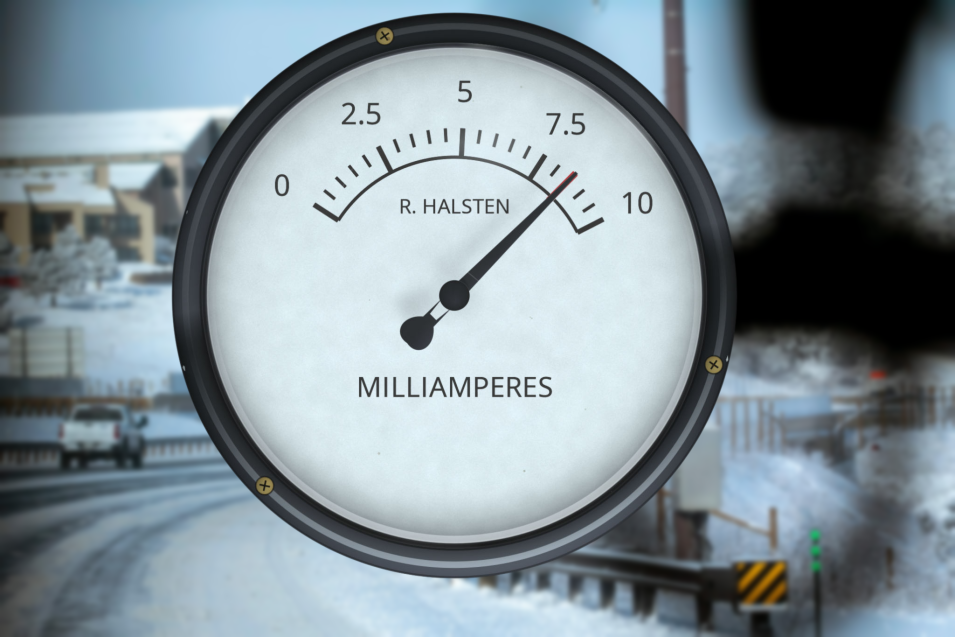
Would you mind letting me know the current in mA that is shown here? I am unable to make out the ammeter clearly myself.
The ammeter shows 8.5 mA
